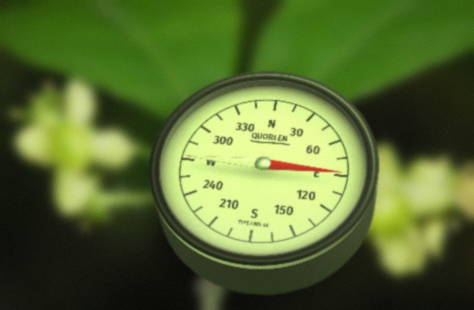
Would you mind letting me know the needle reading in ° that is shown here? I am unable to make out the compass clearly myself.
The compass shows 90 °
